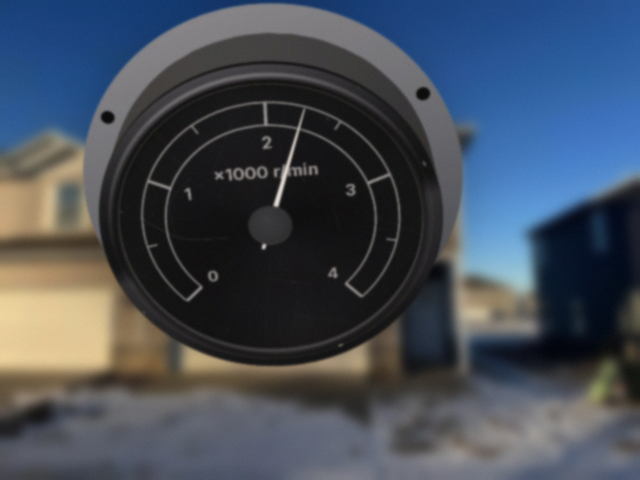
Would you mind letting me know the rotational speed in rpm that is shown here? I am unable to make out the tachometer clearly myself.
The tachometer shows 2250 rpm
